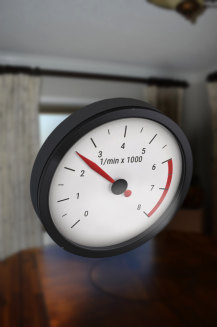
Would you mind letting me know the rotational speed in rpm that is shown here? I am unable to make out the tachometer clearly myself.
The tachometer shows 2500 rpm
